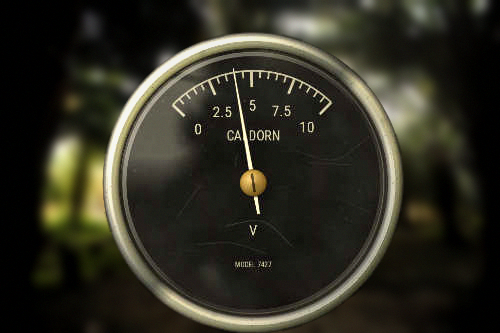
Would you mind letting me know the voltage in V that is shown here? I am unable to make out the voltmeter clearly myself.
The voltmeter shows 4 V
